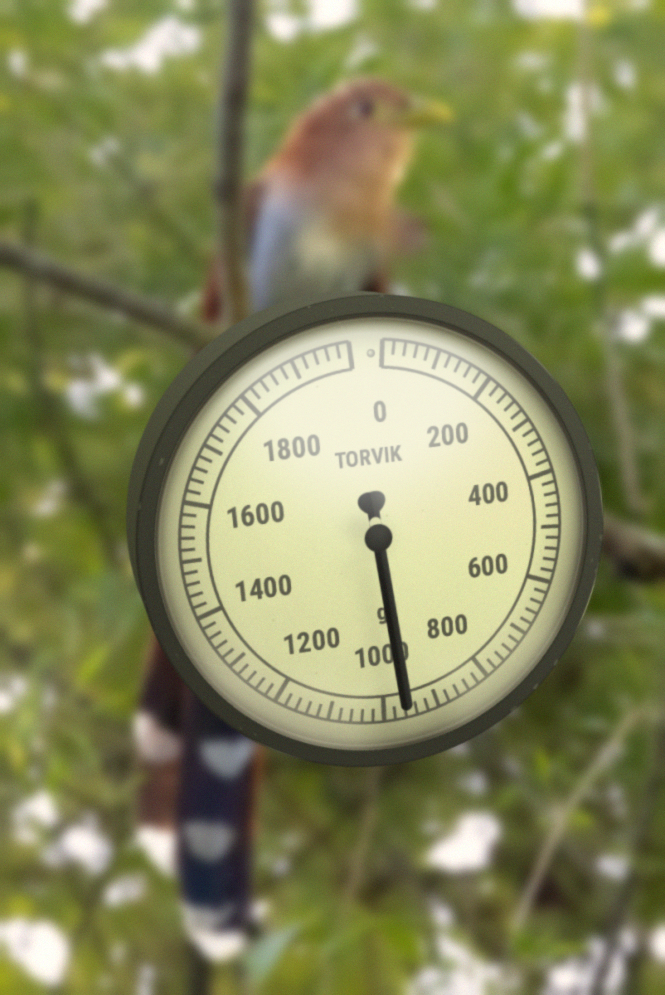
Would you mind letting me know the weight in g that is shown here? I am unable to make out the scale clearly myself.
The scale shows 960 g
